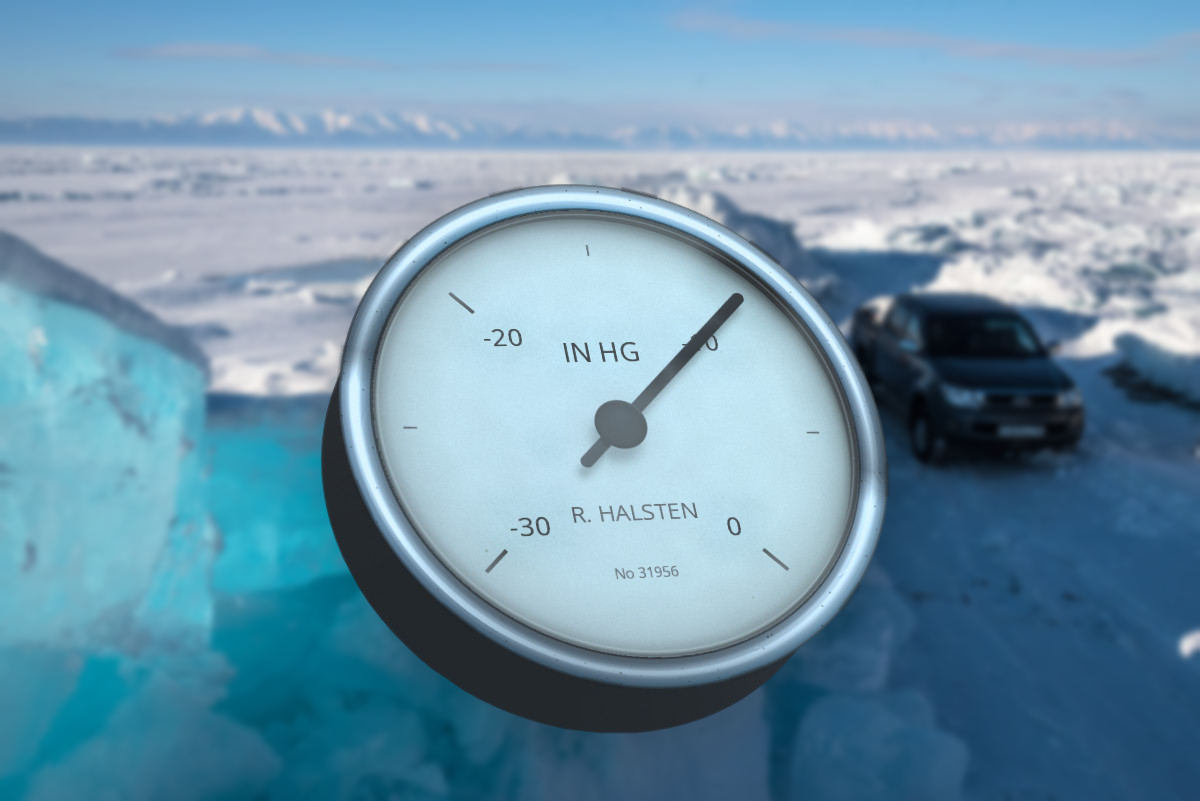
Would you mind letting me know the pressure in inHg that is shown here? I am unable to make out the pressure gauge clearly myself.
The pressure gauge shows -10 inHg
